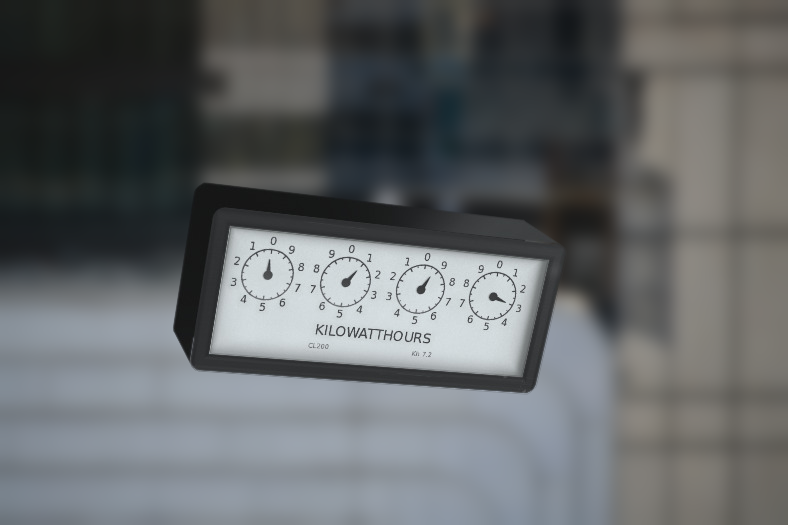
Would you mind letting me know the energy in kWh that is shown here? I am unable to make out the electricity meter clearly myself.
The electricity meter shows 93 kWh
